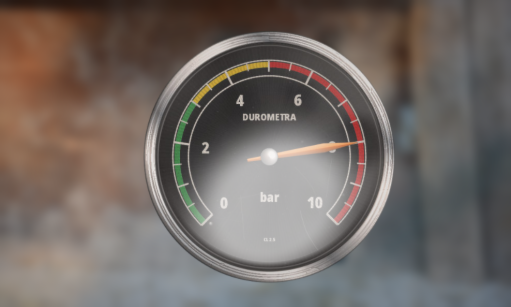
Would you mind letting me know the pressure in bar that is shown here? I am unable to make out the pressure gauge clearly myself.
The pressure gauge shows 8 bar
